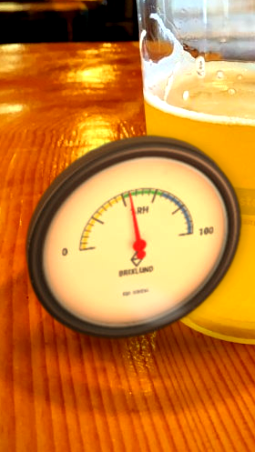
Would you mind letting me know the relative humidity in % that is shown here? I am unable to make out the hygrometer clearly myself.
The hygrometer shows 44 %
